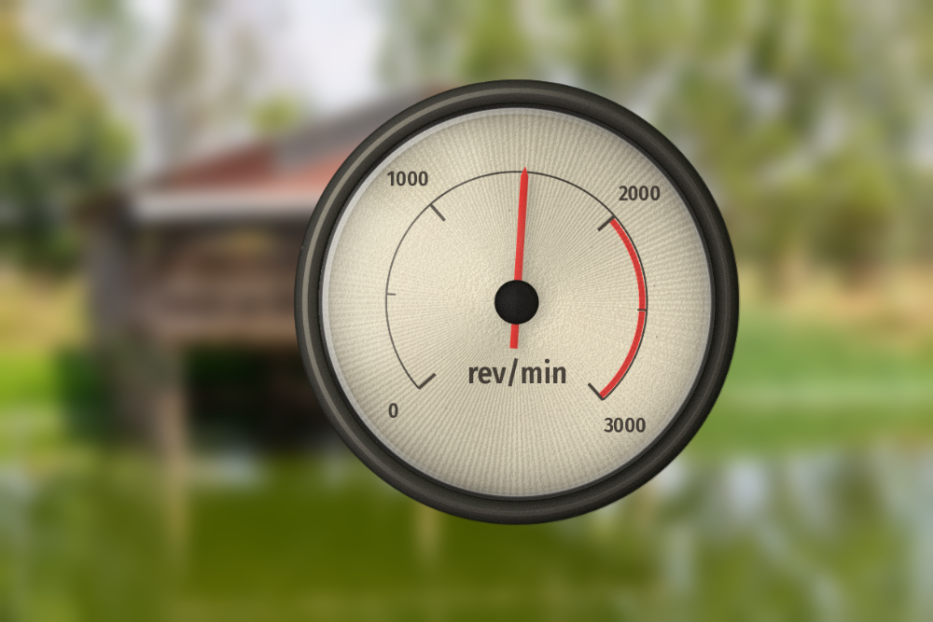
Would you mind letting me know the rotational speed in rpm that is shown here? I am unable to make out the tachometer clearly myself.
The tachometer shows 1500 rpm
